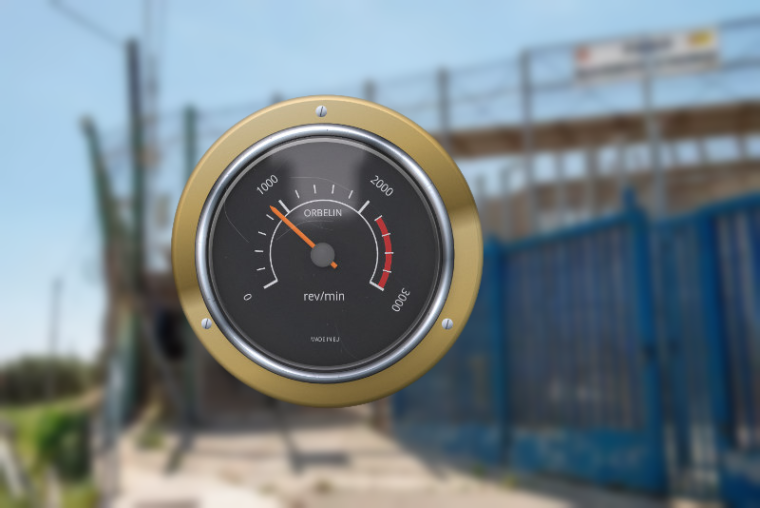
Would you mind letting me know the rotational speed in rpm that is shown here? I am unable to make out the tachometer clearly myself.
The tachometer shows 900 rpm
